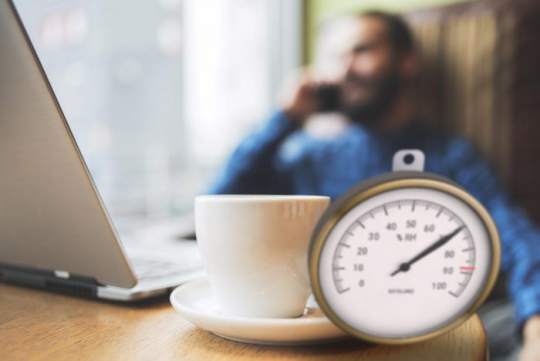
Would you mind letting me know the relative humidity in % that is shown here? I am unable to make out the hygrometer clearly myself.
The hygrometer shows 70 %
